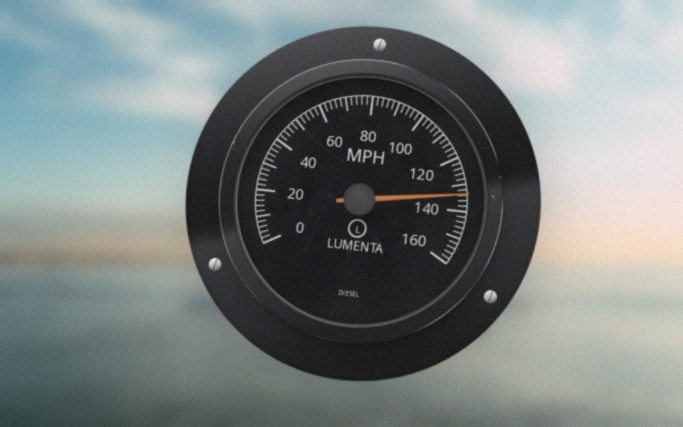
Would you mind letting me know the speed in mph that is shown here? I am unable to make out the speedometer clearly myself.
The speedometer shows 134 mph
